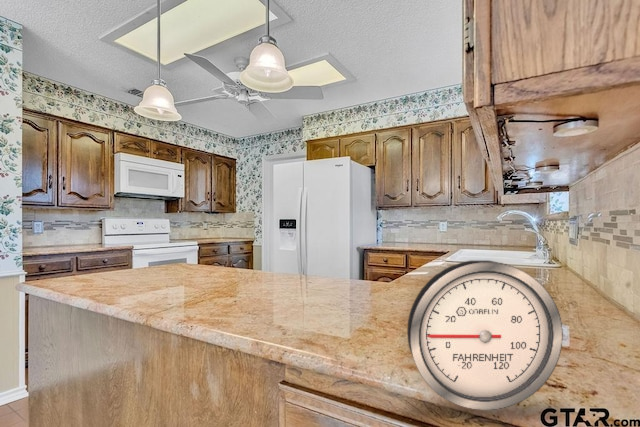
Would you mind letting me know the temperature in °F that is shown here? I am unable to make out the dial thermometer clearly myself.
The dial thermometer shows 8 °F
